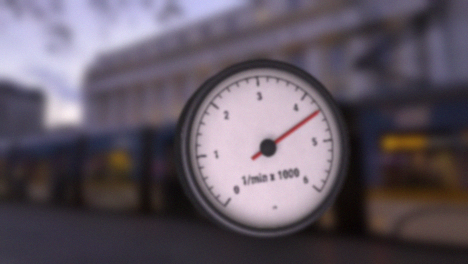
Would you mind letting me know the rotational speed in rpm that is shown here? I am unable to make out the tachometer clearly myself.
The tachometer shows 4400 rpm
